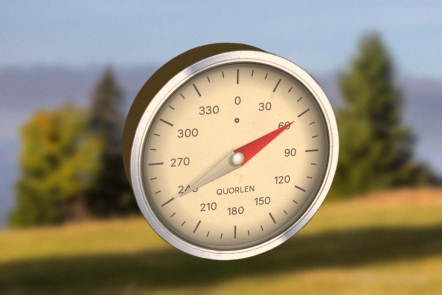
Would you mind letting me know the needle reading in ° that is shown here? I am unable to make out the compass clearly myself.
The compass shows 60 °
